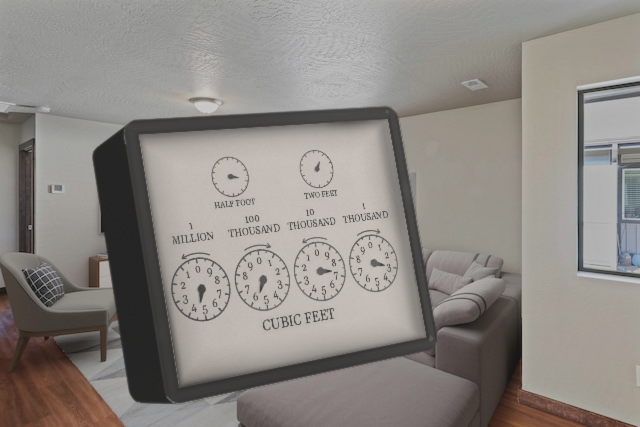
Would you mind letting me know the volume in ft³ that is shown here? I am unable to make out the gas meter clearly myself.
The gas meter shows 457300 ft³
